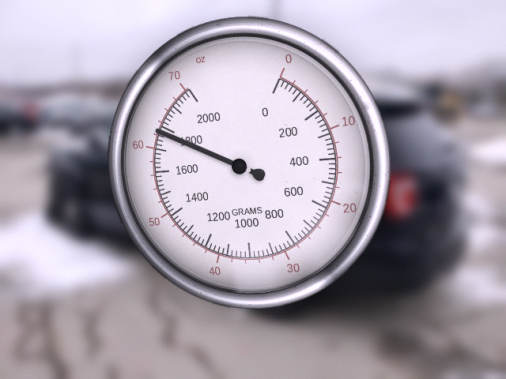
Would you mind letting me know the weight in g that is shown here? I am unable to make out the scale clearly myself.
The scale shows 1780 g
